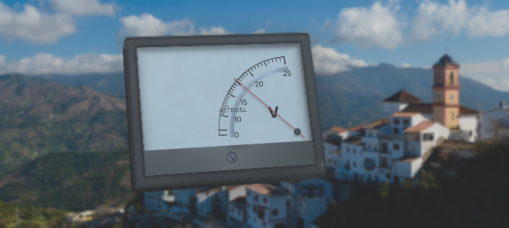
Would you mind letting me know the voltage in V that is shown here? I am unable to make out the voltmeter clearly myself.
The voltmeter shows 17.5 V
